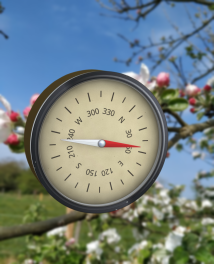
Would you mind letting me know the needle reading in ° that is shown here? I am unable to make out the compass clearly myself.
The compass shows 52.5 °
